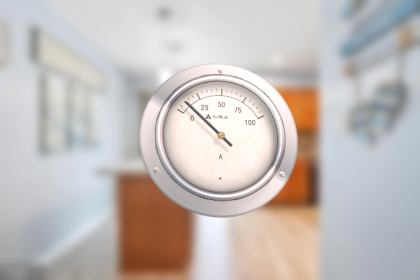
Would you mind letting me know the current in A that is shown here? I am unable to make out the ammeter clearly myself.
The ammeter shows 10 A
